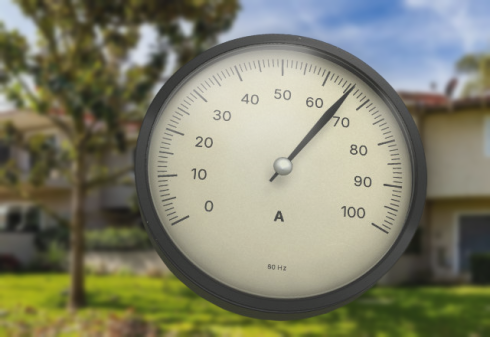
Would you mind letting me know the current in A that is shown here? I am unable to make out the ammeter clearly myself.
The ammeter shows 66 A
